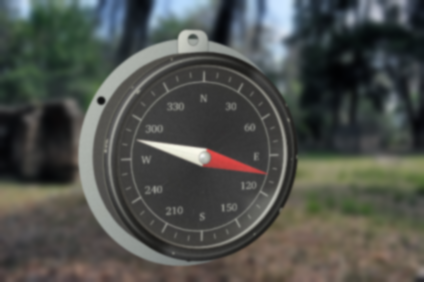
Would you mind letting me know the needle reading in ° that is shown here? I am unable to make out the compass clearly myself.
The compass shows 105 °
